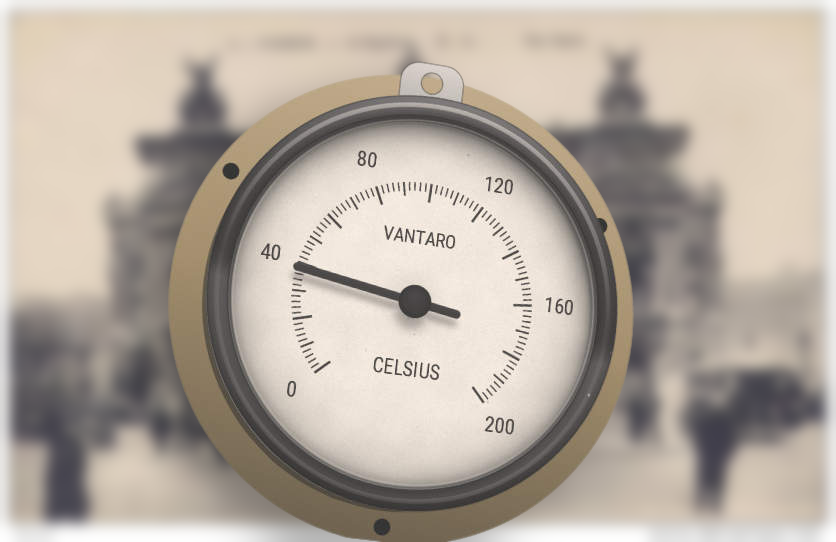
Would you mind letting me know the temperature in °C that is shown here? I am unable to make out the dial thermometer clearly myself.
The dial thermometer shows 38 °C
